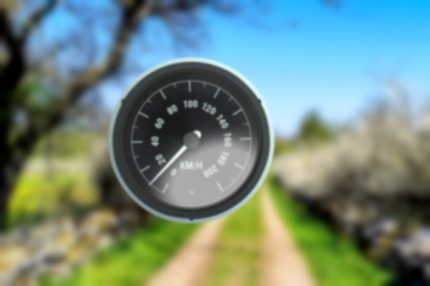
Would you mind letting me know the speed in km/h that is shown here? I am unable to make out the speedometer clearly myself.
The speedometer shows 10 km/h
